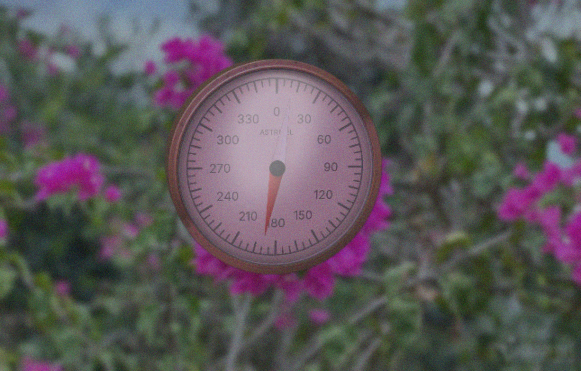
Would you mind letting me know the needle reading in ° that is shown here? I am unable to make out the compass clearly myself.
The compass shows 190 °
